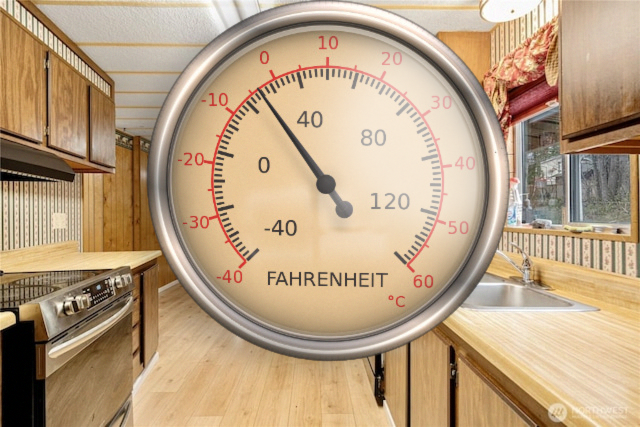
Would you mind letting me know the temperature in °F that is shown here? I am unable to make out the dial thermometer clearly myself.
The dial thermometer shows 26 °F
